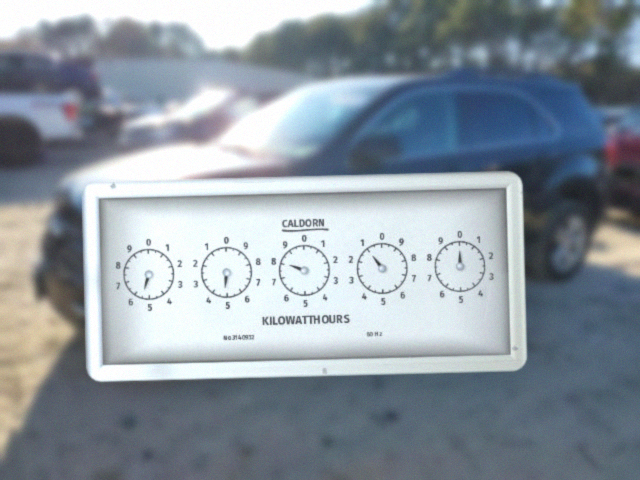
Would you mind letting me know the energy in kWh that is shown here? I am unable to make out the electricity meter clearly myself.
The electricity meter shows 54810 kWh
